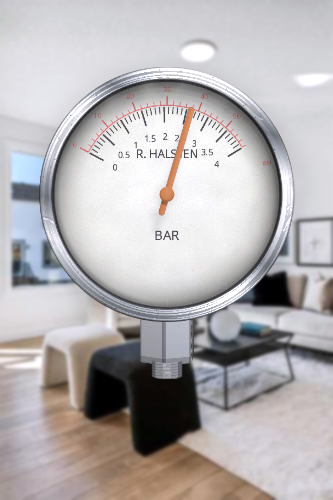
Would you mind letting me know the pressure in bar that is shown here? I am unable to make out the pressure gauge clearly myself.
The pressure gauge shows 2.6 bar
